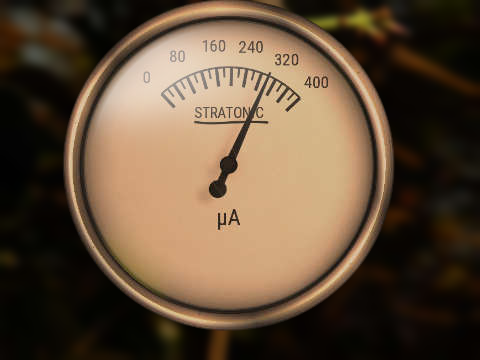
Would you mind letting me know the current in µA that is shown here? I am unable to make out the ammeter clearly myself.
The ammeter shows 300 µA
